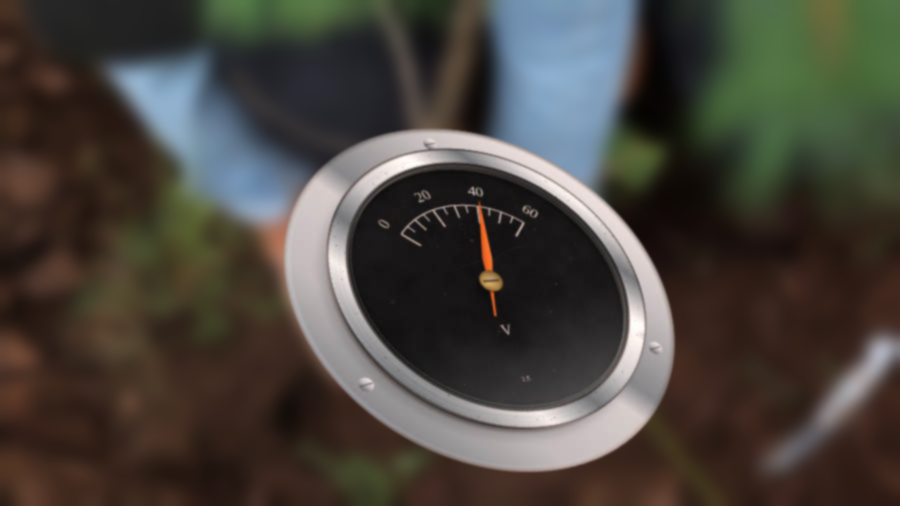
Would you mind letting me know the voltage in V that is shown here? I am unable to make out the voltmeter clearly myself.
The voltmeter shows 40 V
